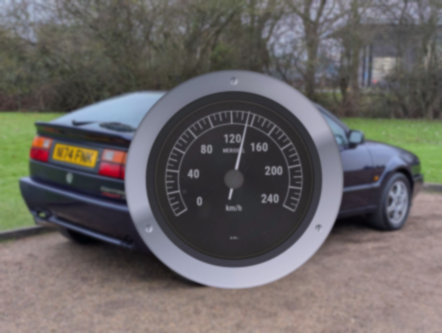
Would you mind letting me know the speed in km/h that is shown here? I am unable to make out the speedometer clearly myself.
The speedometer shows 135 km/h
